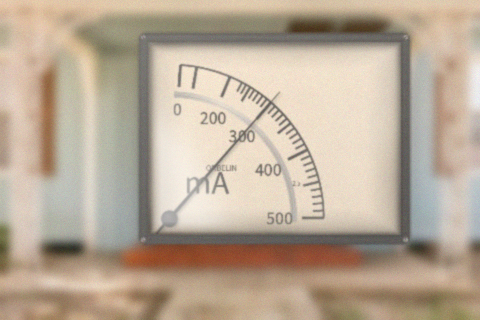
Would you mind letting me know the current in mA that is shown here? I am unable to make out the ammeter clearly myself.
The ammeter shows 300 mA
